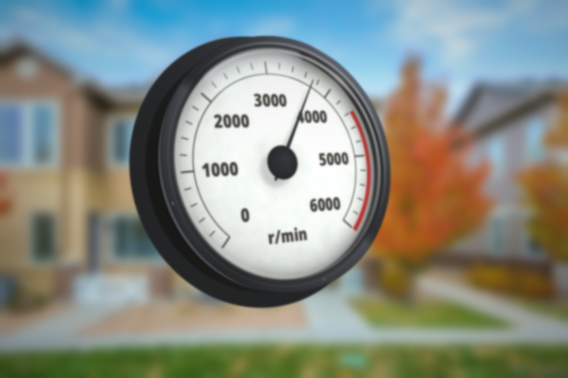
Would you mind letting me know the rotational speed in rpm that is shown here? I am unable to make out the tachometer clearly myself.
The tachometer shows 3700 rpm
